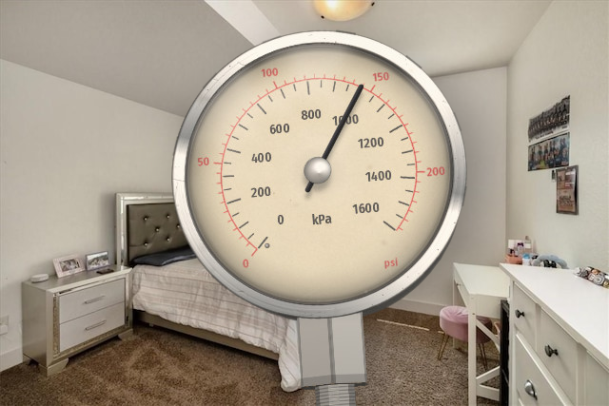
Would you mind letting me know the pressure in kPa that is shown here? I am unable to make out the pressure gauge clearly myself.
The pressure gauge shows 1000 kPa
